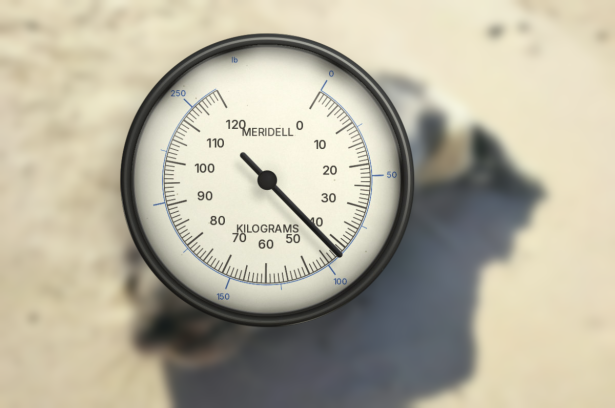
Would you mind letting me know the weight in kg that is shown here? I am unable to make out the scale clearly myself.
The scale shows 42 kg
